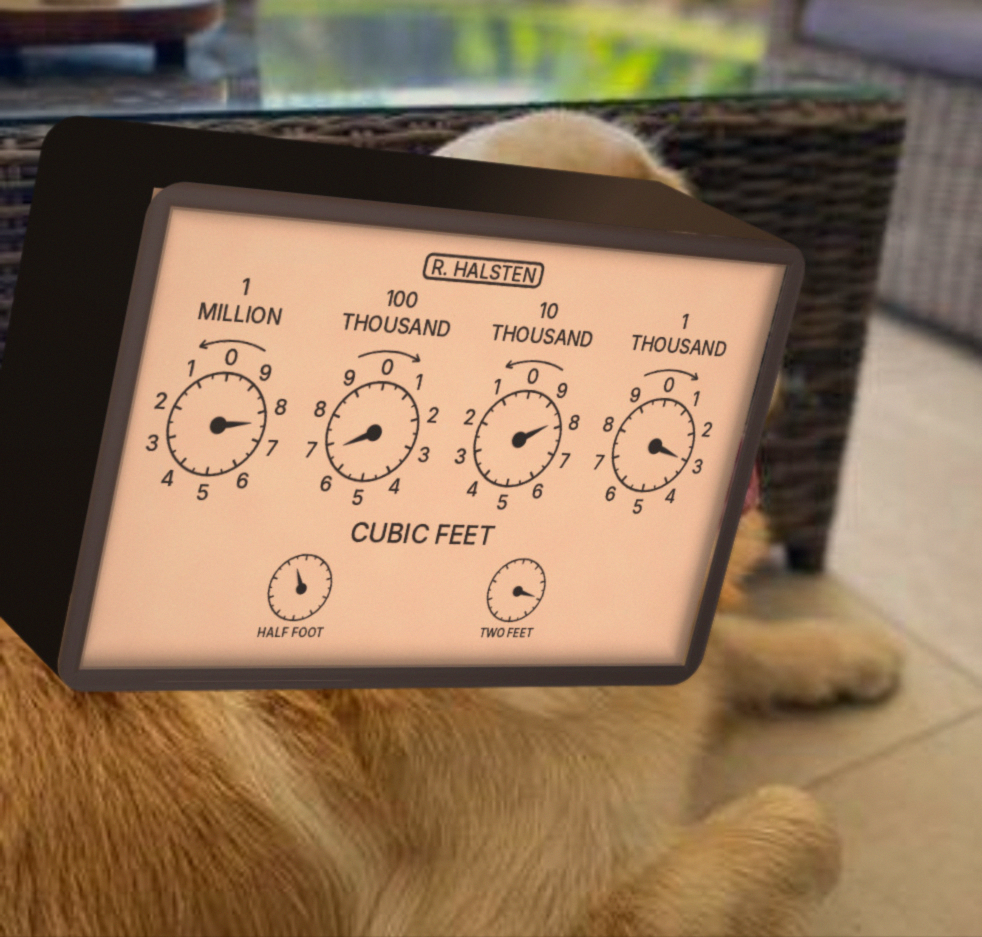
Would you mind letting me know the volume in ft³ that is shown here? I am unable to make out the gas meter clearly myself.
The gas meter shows 768300 ft³
